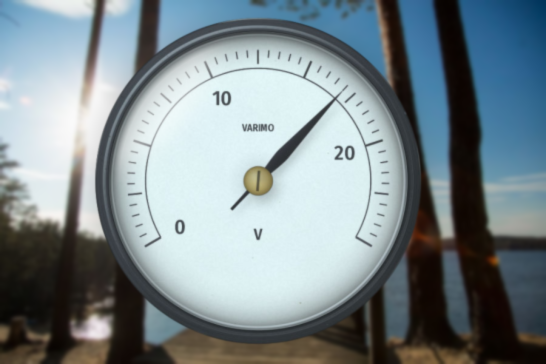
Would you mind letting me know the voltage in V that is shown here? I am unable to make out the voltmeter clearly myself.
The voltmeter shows 17 V
